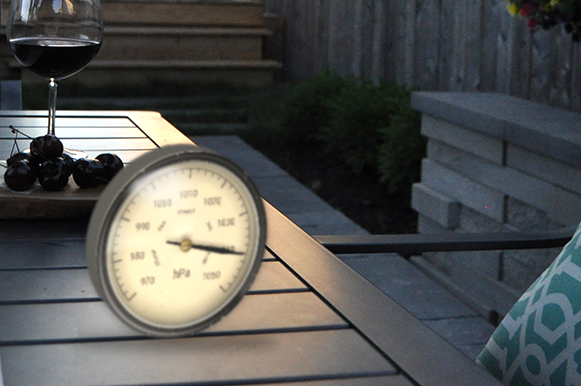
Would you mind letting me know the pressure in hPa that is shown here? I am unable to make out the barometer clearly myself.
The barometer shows 1040 hPa
